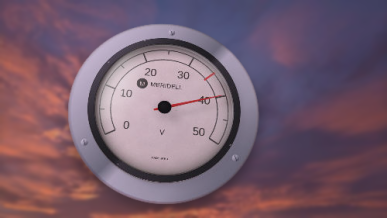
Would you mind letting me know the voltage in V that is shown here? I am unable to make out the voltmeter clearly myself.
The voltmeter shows 40 V
